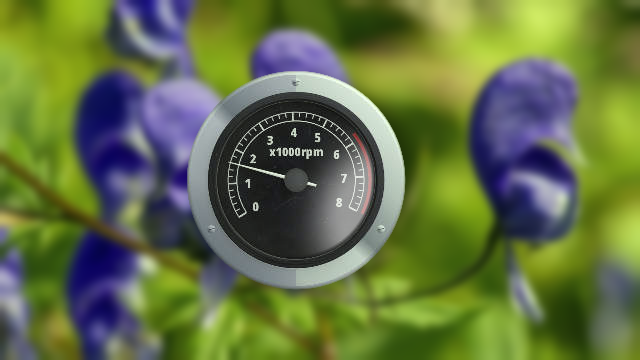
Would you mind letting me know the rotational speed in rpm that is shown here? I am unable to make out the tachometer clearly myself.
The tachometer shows 1600 rpm
